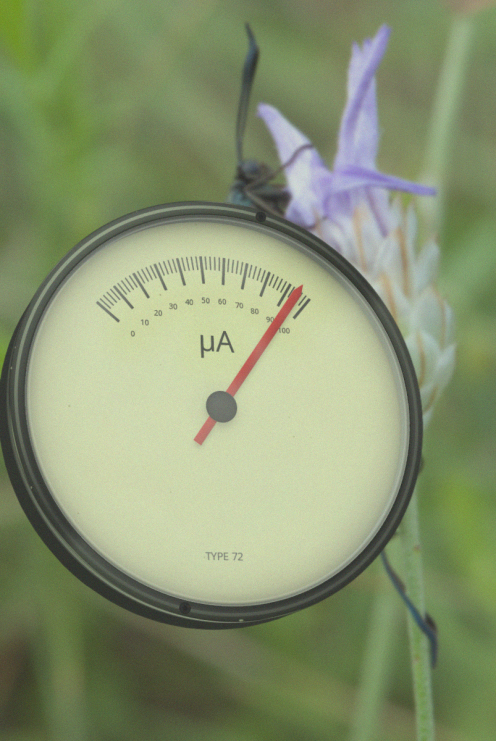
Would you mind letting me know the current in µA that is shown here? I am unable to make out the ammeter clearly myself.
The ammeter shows 94 µA
